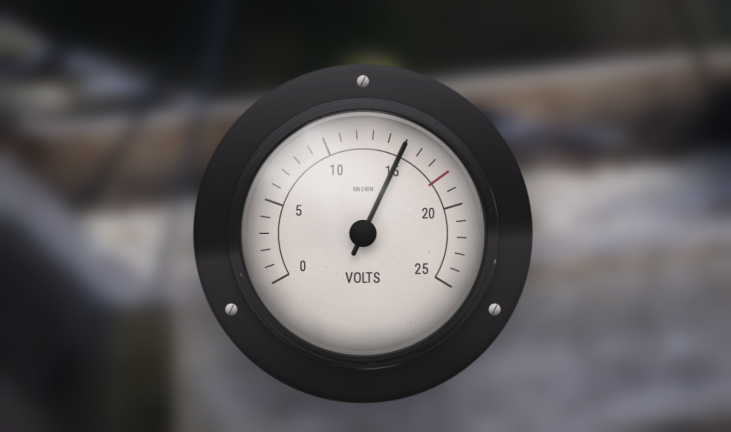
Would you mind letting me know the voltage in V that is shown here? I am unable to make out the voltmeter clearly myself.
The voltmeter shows 15 V
